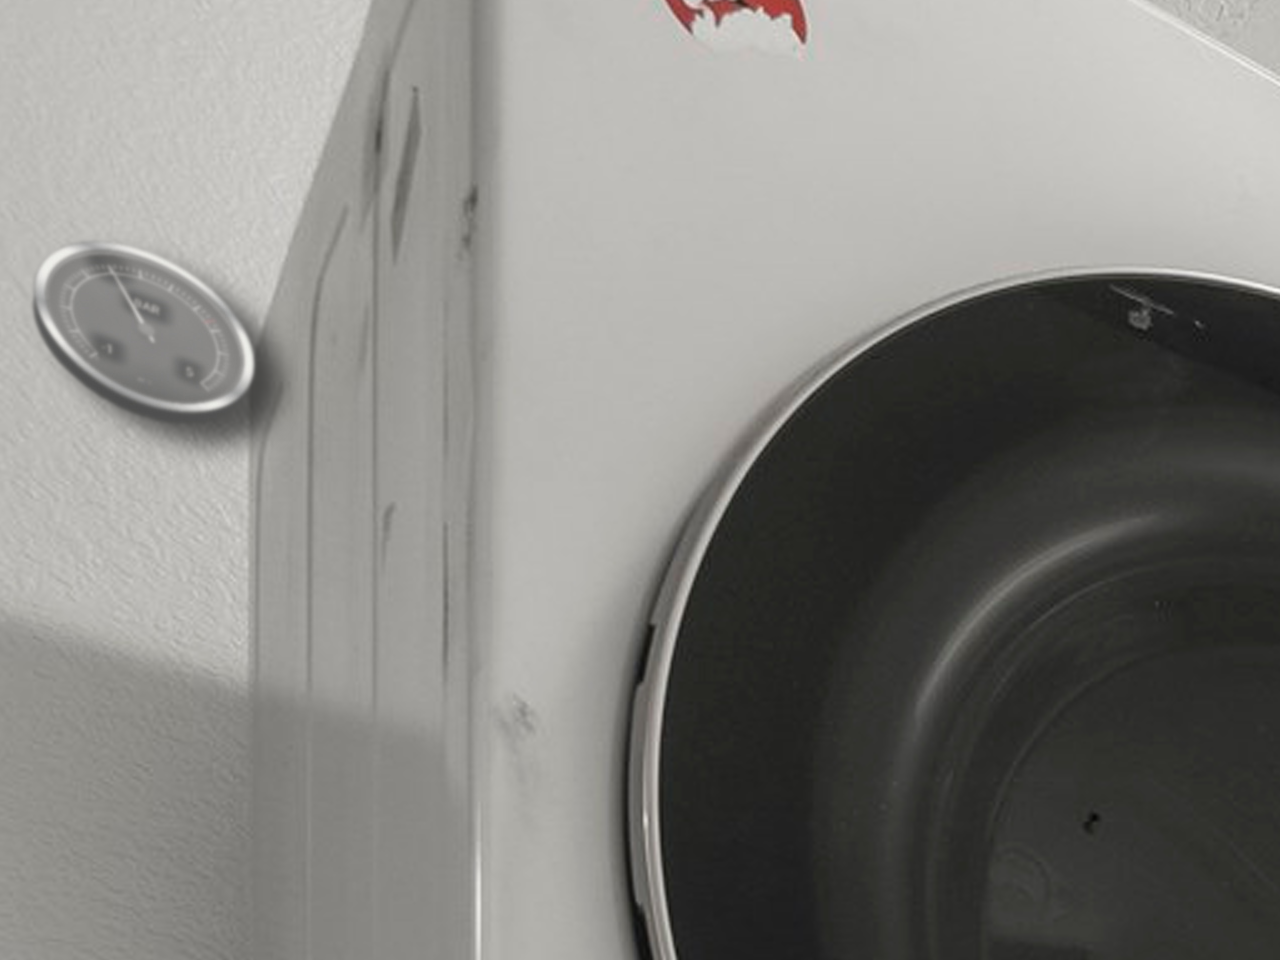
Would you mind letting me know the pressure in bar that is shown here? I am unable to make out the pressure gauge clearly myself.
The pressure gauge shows 1.5 bar
